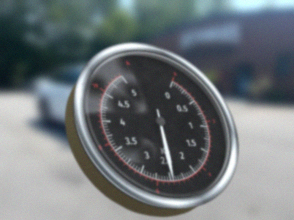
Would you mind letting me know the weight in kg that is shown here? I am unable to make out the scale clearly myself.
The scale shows 2.5 kg
